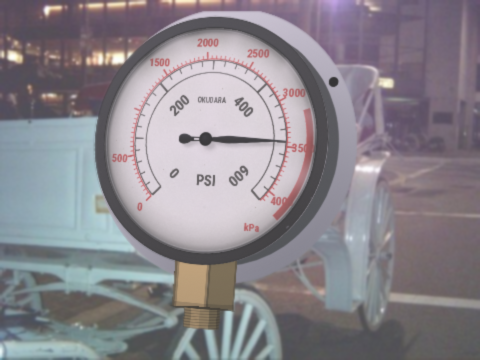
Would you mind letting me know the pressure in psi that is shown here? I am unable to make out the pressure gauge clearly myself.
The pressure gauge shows 500 psi
